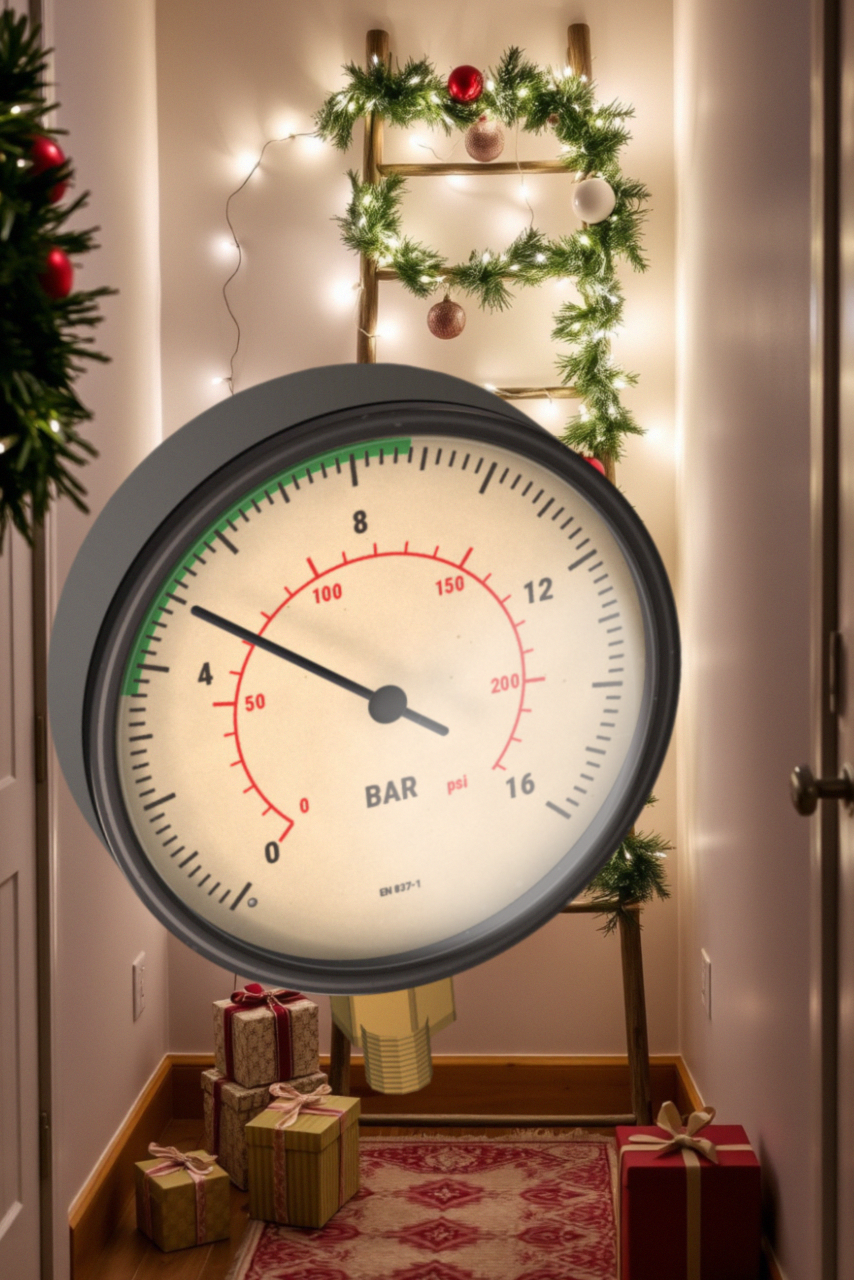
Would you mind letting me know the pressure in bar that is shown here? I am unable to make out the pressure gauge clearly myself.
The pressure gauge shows 5 bar
